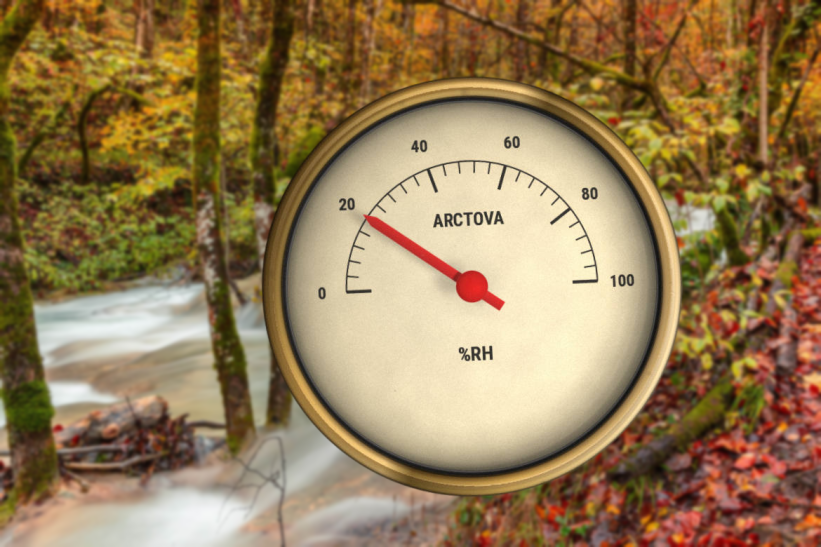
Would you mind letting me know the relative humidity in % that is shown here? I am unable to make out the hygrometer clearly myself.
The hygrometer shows 20 %
